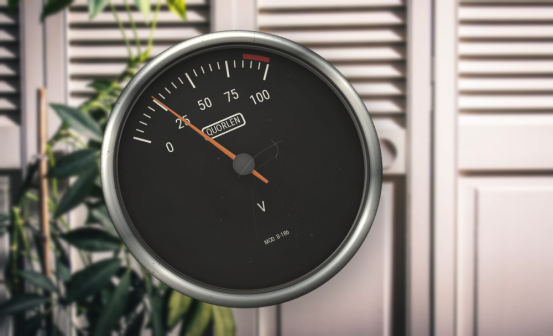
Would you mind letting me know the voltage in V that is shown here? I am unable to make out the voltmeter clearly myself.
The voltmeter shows 25 V
